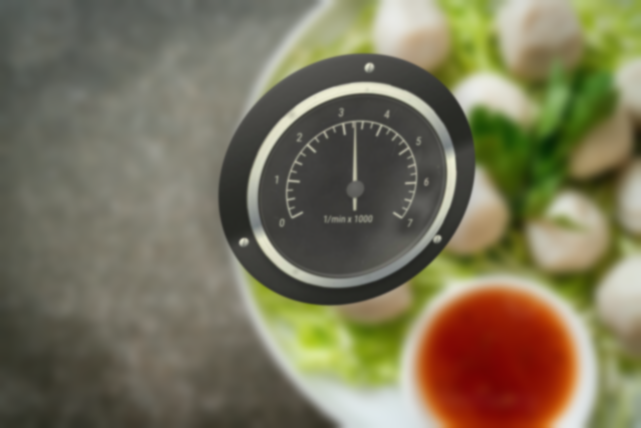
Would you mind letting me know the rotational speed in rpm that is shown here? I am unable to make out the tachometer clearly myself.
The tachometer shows 3250 rpm
